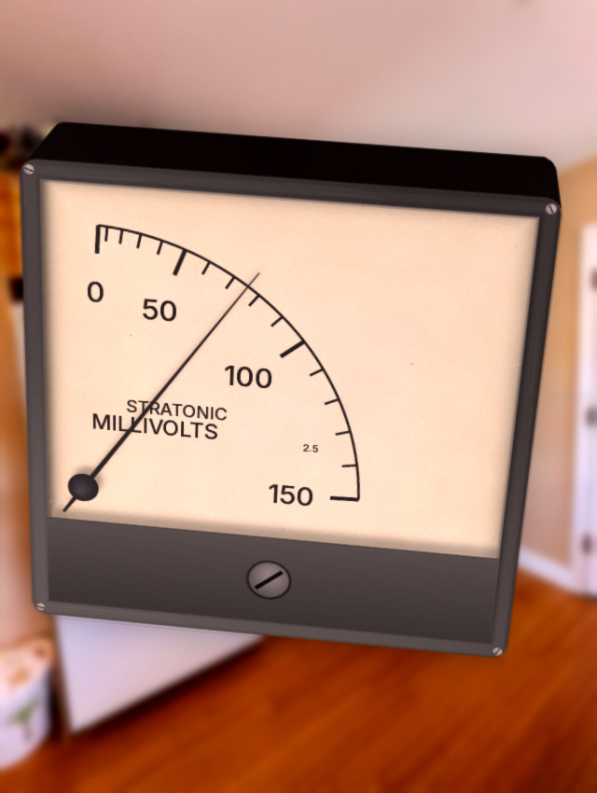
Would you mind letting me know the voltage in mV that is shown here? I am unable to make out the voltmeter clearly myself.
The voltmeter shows 75 mV
